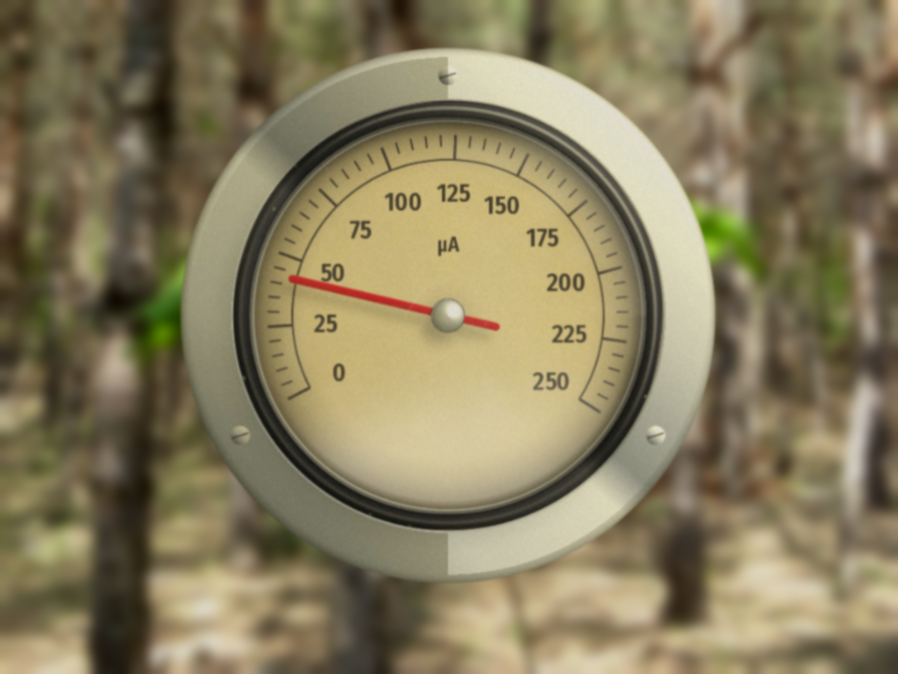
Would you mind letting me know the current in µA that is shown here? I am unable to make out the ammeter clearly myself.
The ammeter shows 42.5 µA
